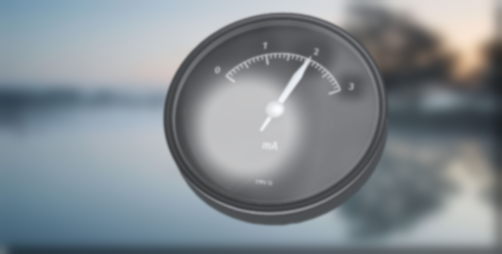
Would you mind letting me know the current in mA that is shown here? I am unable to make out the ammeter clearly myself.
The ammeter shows 2 mA
